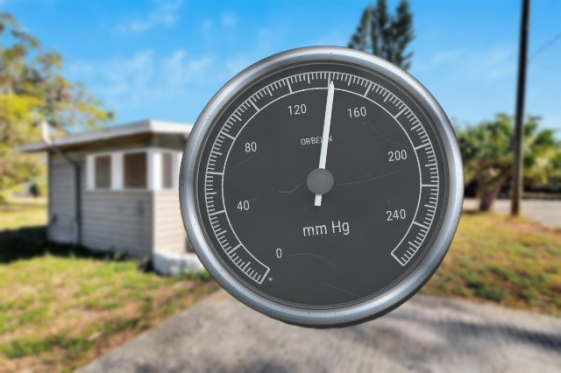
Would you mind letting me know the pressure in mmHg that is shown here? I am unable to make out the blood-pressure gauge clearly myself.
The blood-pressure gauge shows 142 mmHg
